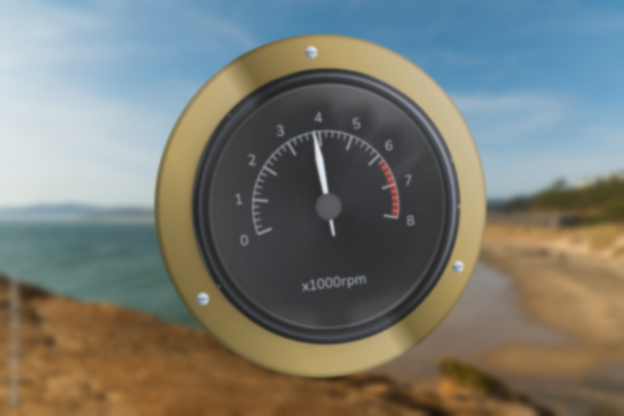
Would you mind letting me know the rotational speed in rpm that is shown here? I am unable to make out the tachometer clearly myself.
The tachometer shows 3800 rpm
